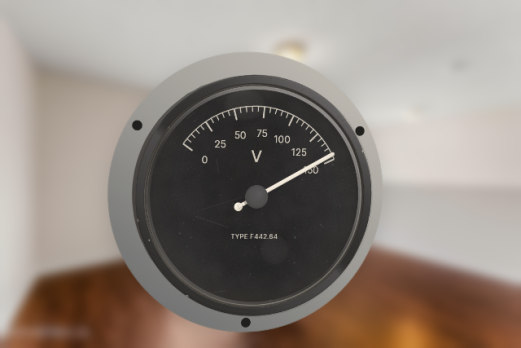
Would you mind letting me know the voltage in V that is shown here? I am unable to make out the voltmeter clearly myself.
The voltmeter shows 145 V
